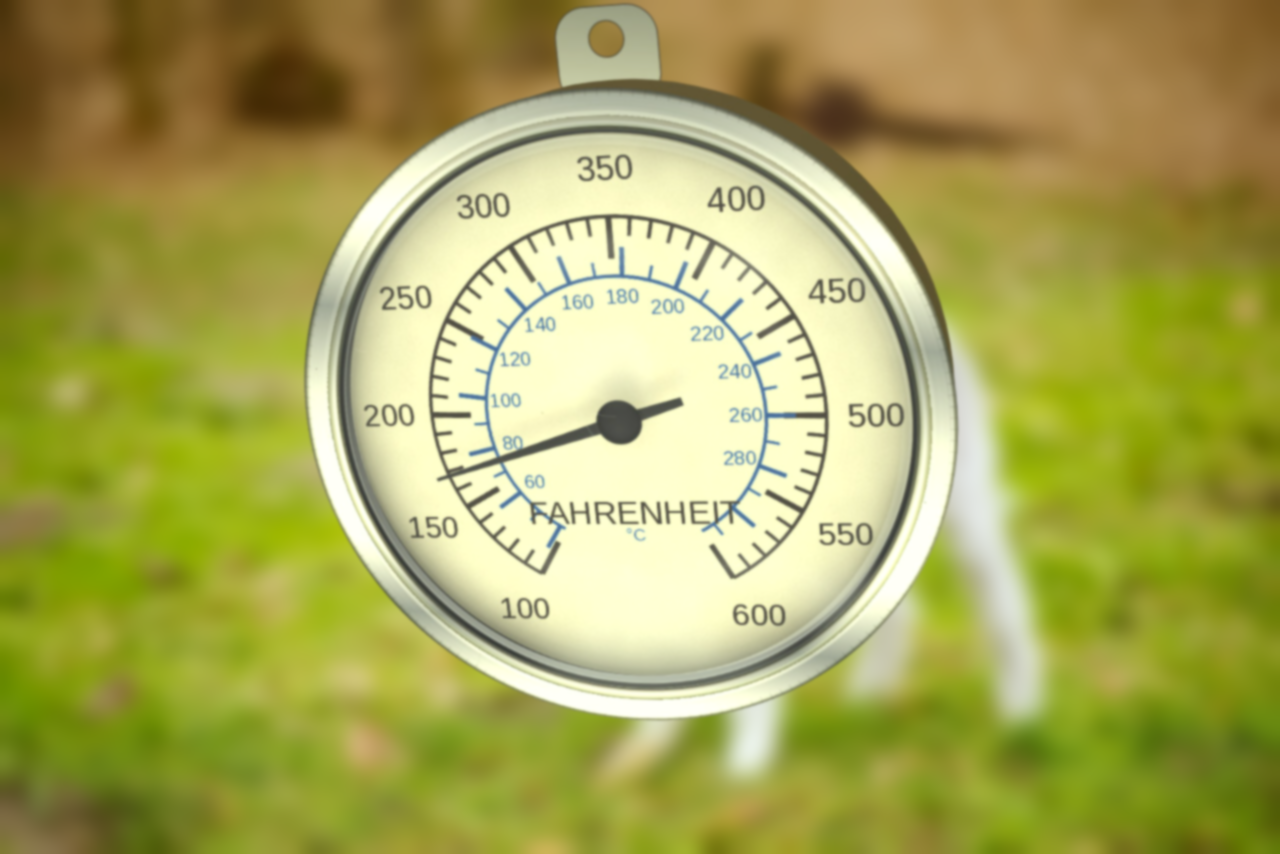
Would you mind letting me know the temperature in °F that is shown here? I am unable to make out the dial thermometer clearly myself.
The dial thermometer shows 170 °F
